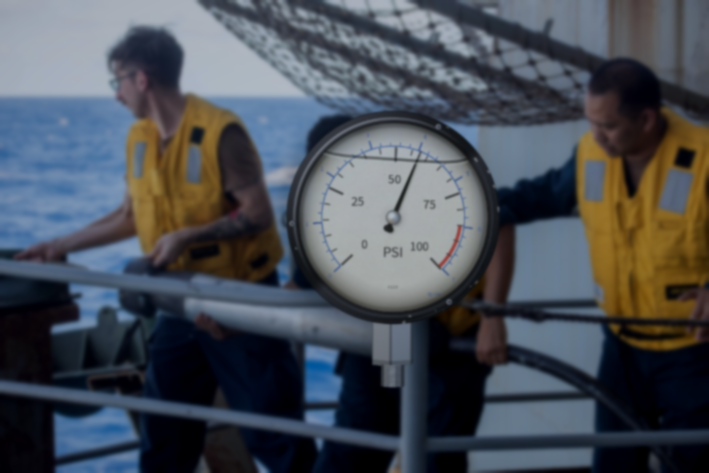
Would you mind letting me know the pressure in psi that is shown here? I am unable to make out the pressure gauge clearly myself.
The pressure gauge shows 57.5 psi
